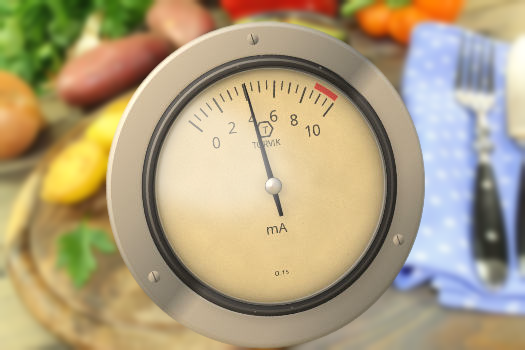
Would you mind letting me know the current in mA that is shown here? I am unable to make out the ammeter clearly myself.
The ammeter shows 4 mA
